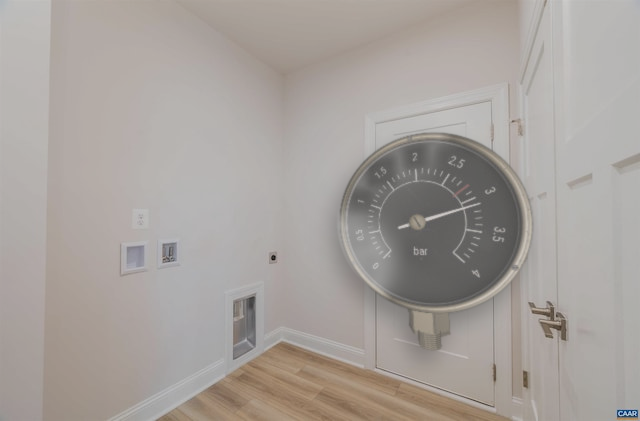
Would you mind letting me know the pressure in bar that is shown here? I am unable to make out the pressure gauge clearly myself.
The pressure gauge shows 3.1 bar
